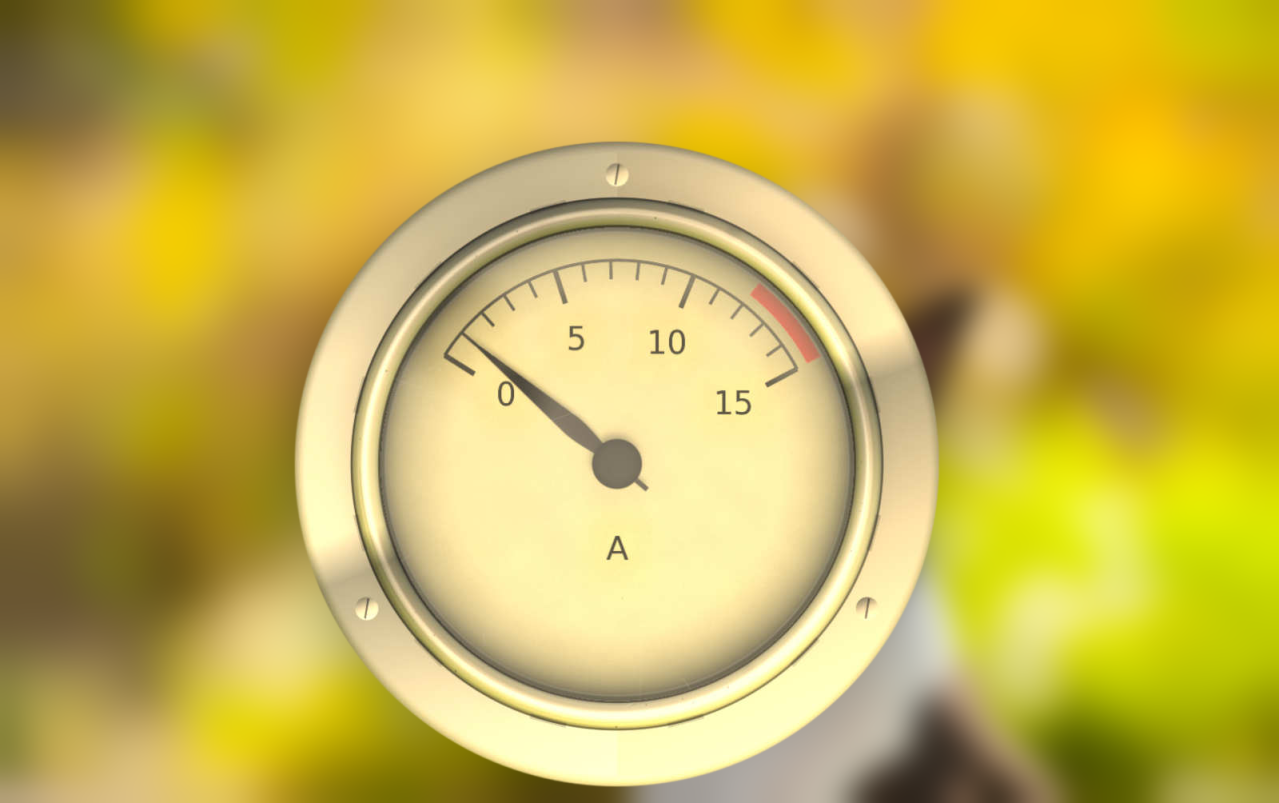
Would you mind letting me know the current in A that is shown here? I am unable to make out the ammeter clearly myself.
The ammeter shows 1 A
